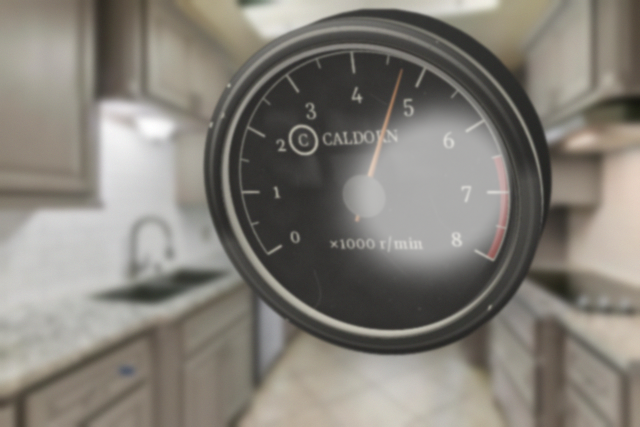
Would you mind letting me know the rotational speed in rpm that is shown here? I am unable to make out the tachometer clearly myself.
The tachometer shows 4750 rpm
